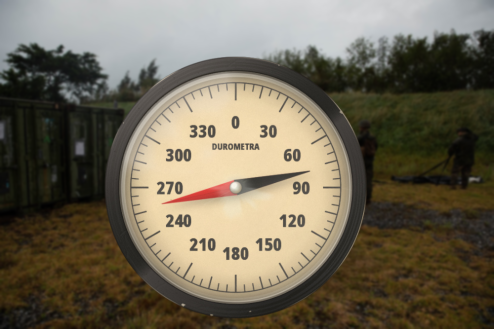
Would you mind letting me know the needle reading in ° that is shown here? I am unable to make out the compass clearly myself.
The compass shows 257.5 °
